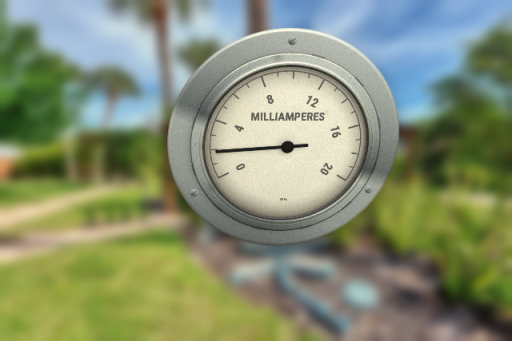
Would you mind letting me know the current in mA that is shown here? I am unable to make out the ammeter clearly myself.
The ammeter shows 2 mA
